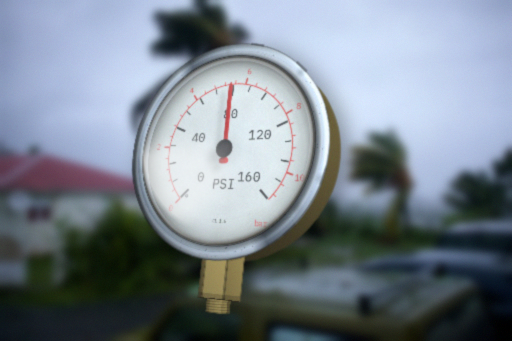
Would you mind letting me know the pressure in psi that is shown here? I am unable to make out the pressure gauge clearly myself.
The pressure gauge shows 80 psi
